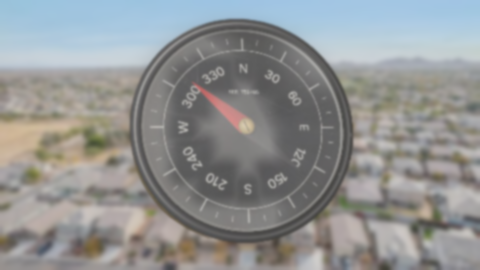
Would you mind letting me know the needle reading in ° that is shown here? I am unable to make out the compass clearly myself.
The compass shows 310 °
